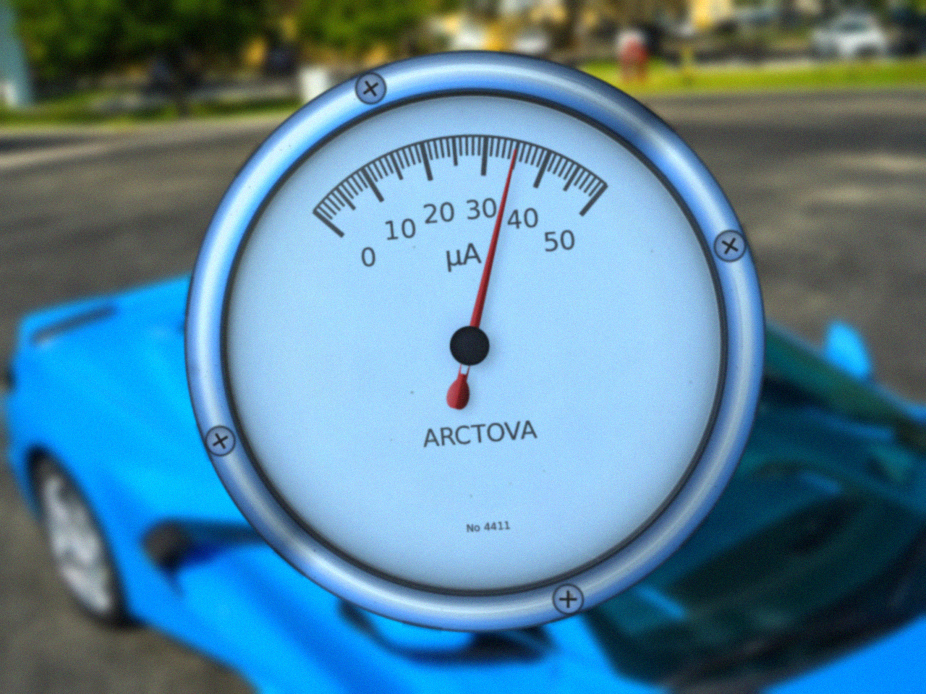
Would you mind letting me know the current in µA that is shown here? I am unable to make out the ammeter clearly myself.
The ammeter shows 35 µA
